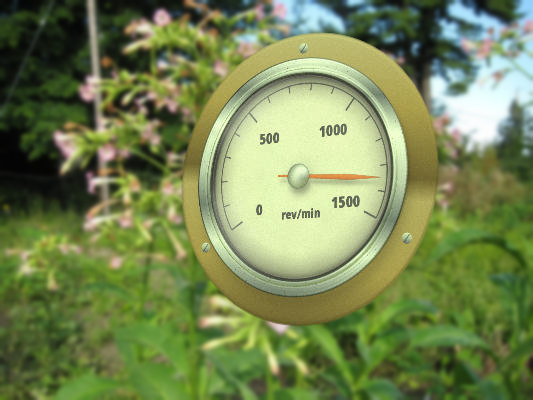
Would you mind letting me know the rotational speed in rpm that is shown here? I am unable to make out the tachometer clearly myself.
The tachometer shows 1350 rpm
